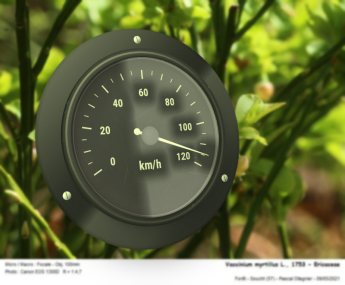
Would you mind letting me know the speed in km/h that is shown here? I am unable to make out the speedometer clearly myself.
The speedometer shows 115 km/h
